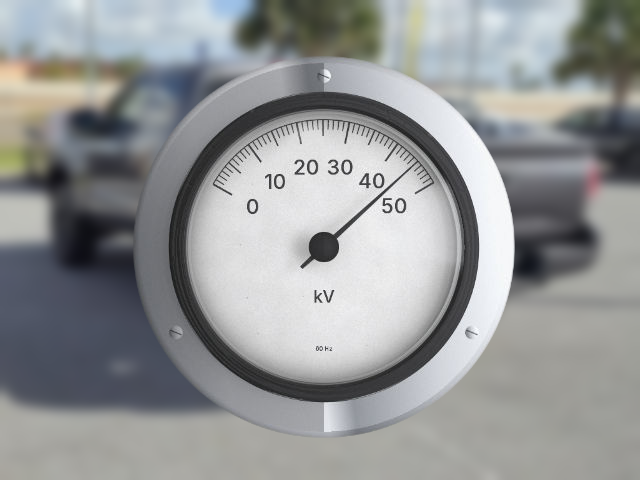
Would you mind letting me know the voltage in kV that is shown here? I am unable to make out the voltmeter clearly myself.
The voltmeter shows 45 kV
